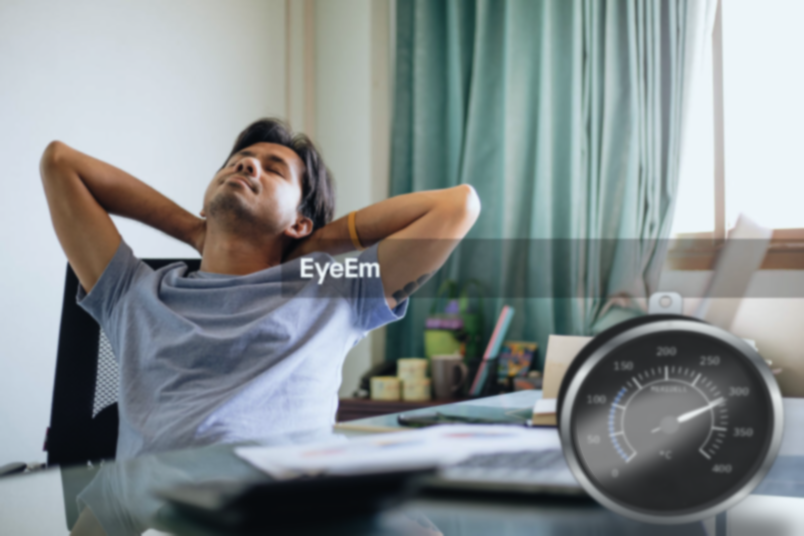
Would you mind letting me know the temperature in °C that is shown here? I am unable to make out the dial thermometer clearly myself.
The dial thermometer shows 300 °C
